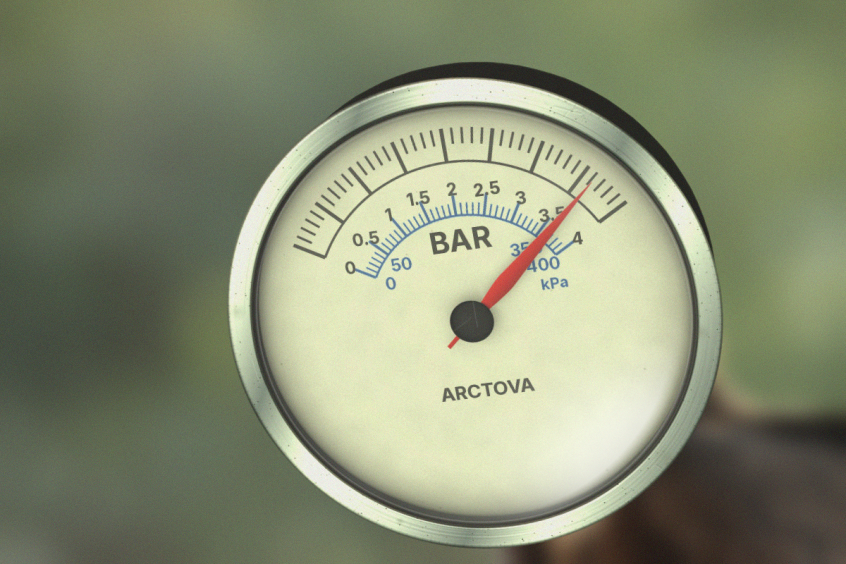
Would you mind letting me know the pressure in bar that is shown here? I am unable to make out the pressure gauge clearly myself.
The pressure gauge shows 3.6 bar
